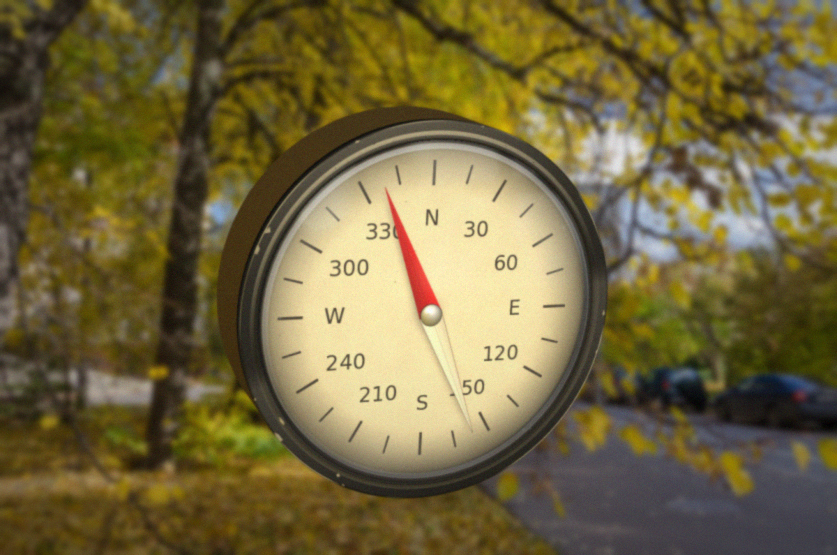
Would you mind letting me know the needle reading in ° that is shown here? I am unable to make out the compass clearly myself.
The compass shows 337.5 °
